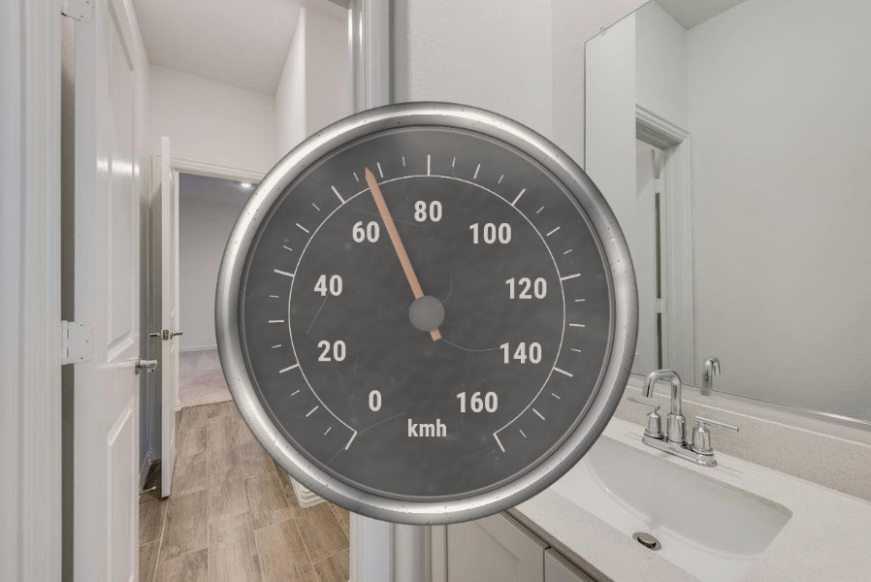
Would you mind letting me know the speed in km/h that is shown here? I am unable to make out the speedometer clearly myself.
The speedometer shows 67.5 km/h
